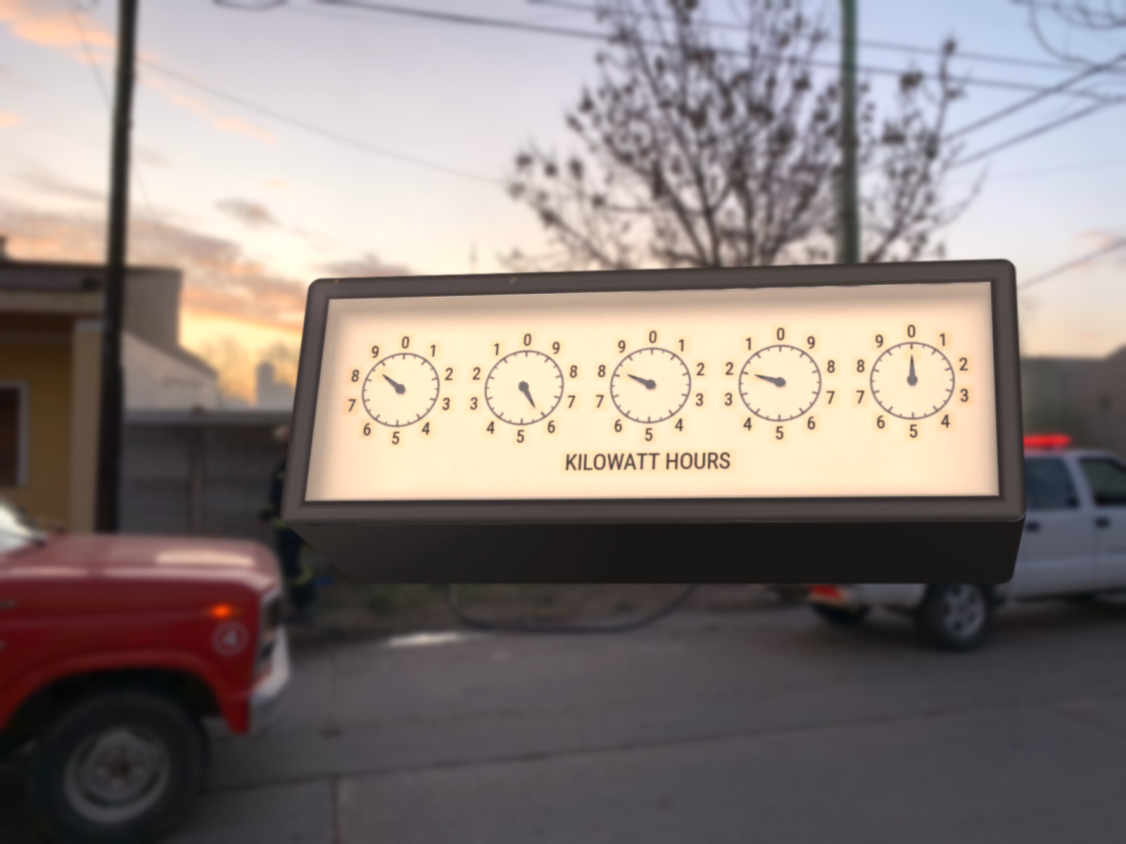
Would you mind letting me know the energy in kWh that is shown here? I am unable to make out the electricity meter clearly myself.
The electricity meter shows 85820 kWh
